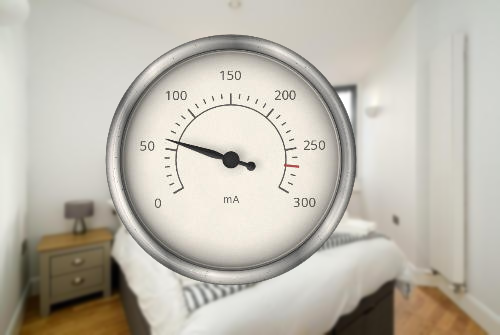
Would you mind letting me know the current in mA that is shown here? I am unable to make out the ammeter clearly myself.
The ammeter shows 60 mA
